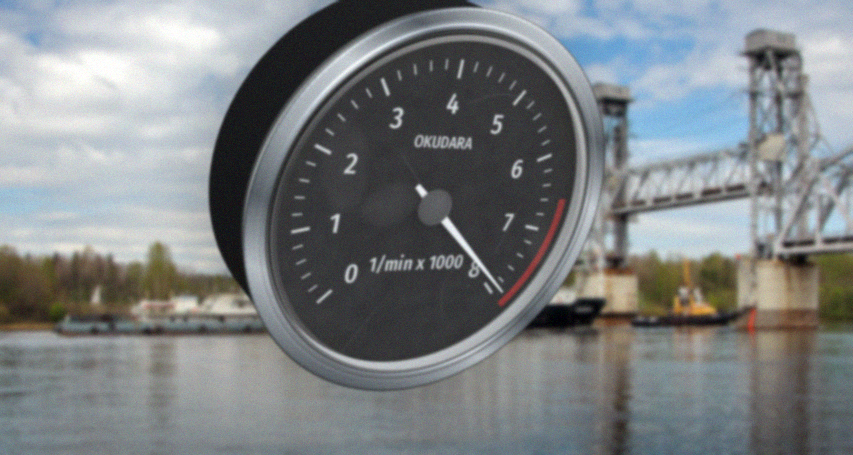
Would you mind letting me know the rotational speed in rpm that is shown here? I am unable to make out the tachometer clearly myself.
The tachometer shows 7900 rpm
